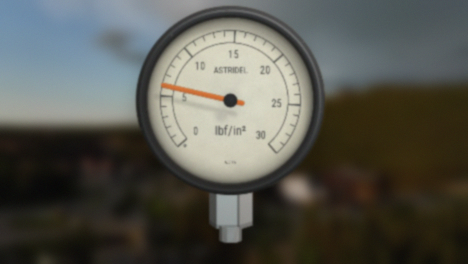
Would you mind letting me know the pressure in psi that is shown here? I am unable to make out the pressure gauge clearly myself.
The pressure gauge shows 6 psi
